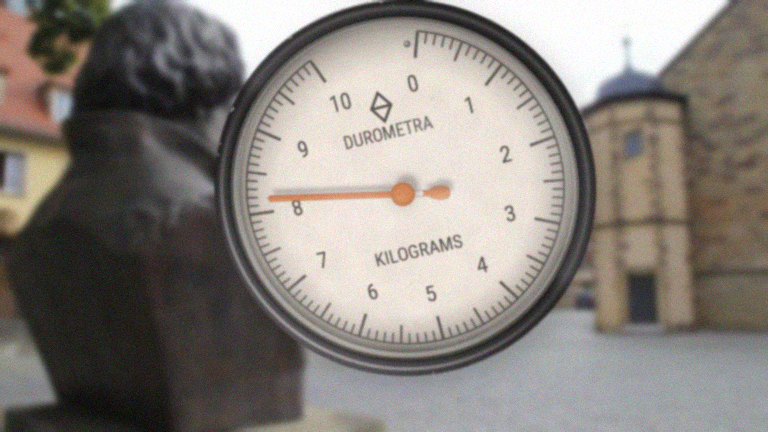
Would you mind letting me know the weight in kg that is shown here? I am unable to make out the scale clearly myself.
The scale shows 8.2 kg
